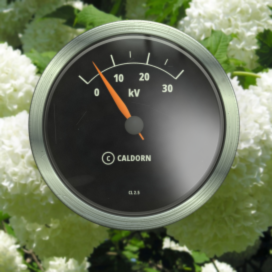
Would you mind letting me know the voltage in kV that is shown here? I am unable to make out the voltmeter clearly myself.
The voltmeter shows 5 kV
